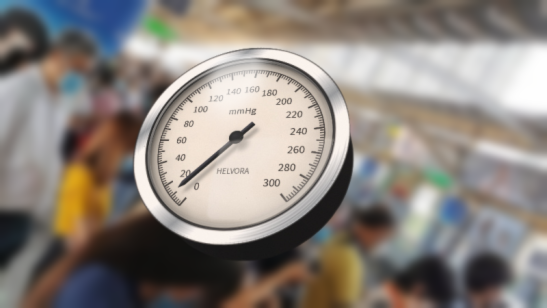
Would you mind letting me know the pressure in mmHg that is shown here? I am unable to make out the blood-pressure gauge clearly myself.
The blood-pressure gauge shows 10 mmHg
